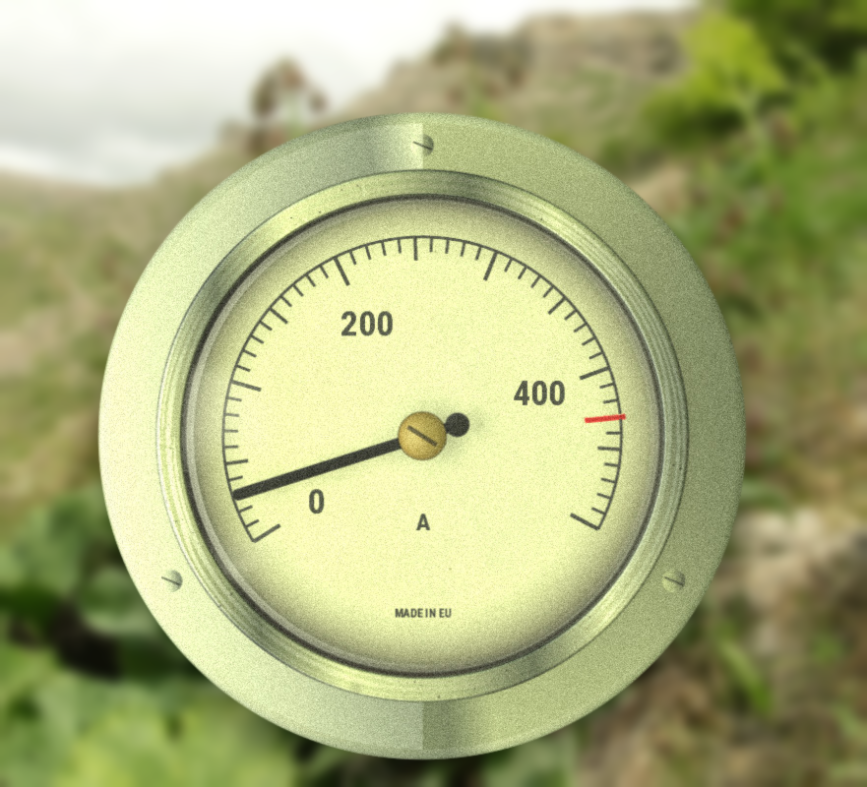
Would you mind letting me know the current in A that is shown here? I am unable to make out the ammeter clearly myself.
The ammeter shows 30 A
